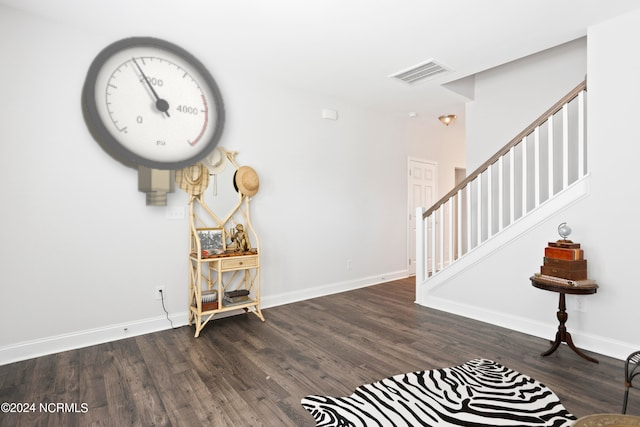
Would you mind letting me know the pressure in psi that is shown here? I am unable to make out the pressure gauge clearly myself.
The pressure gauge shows 1800 psi
